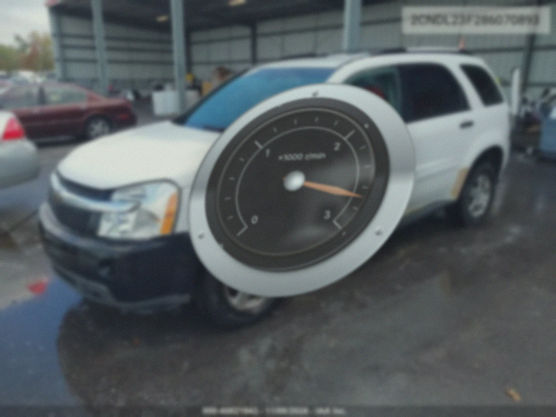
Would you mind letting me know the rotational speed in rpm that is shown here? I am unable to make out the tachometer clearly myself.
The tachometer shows 2700 rpm
